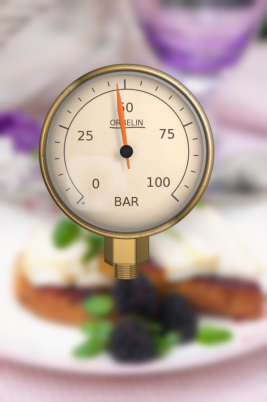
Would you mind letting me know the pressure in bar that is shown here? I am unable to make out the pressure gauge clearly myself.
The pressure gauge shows 47.5 bar
